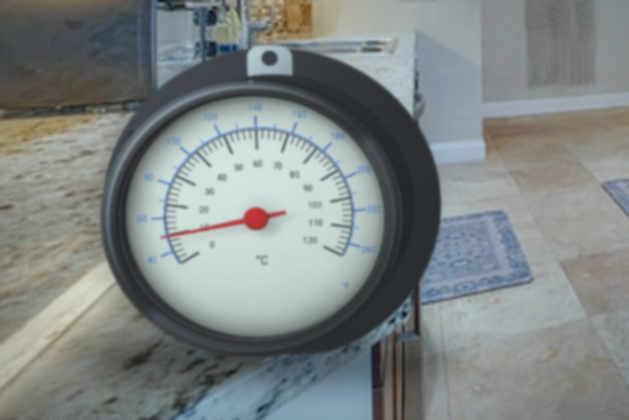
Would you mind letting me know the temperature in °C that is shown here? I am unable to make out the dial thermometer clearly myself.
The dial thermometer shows 10 °C
